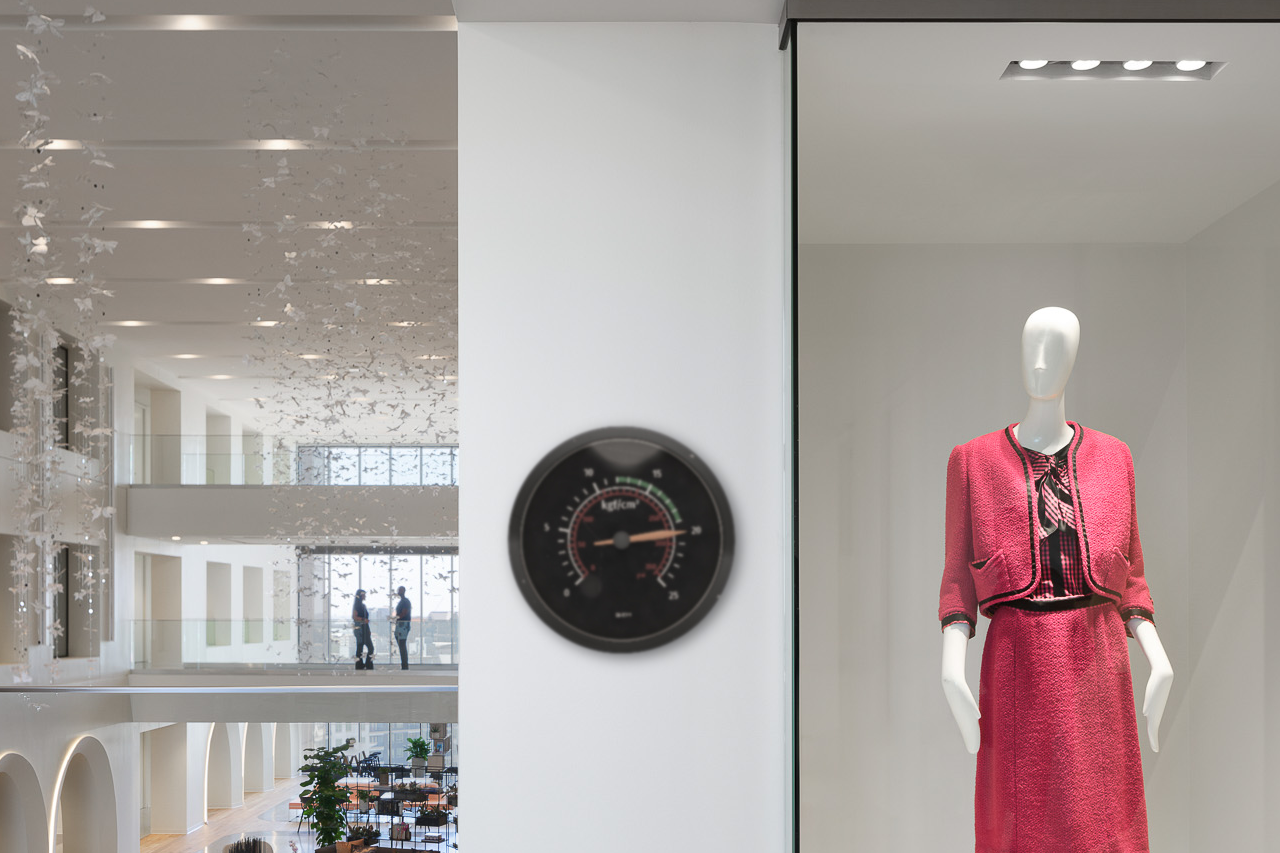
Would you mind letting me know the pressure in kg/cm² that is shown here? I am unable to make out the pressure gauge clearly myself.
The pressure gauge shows 20 kg/cm²
